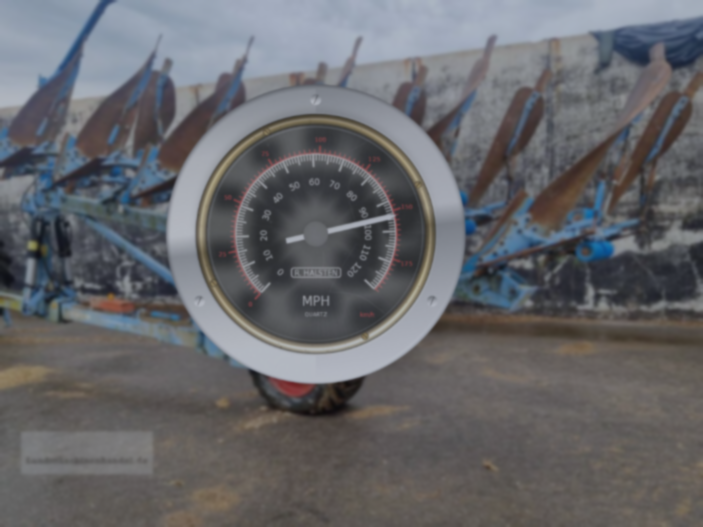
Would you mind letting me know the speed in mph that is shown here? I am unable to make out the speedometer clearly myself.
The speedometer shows 95 mph
